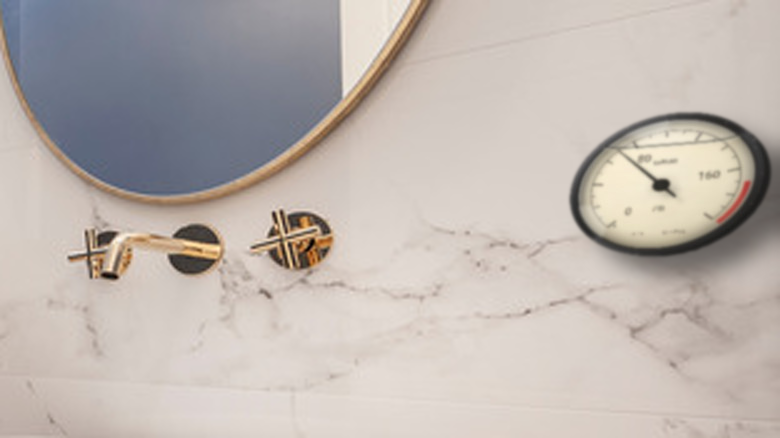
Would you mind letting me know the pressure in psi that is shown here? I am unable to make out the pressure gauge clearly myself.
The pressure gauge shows 70 psi
